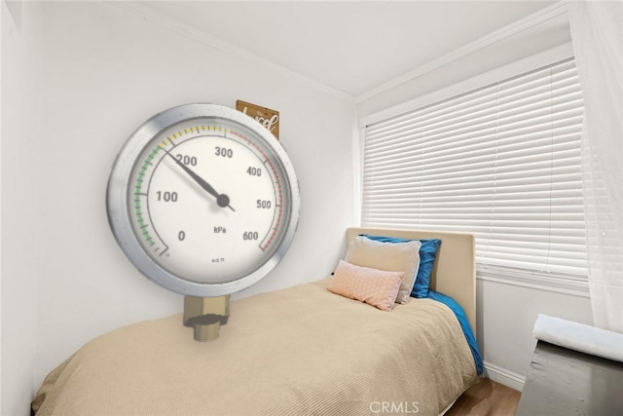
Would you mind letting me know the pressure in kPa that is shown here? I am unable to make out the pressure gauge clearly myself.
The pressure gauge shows 180 kPa
